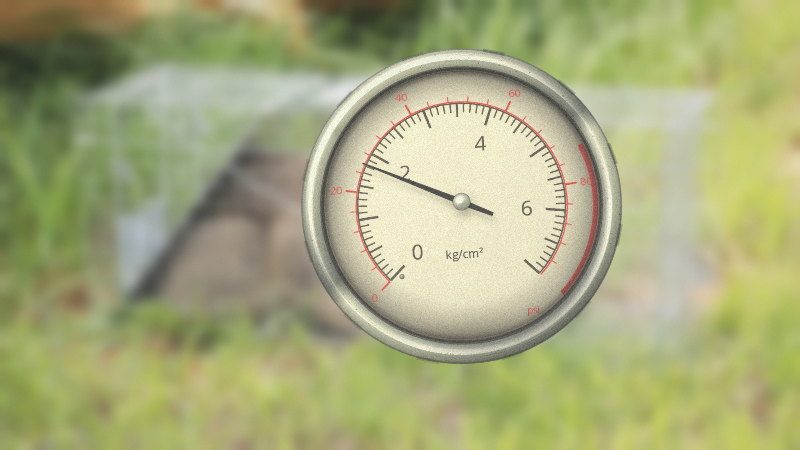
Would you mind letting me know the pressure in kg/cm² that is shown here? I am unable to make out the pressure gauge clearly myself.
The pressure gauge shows 1.8 kg/cm²
